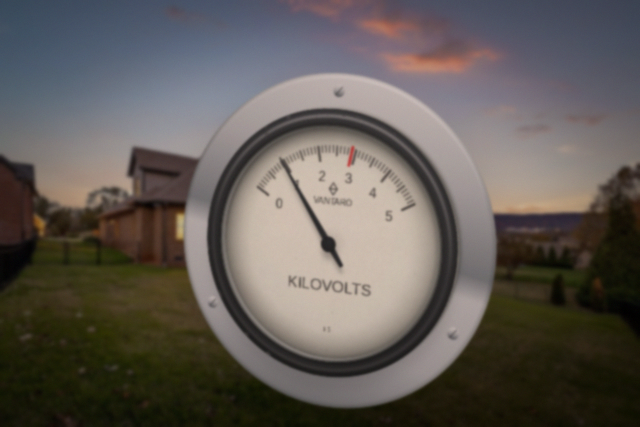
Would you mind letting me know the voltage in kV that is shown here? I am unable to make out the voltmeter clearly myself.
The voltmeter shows 1 kV
